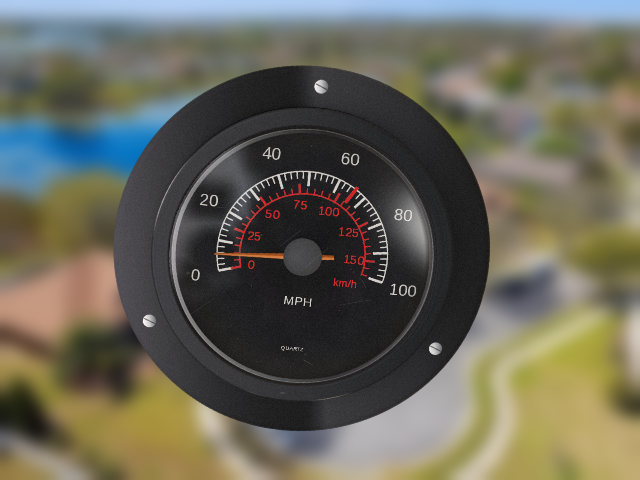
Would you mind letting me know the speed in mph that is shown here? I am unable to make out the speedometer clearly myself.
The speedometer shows 6 mph
